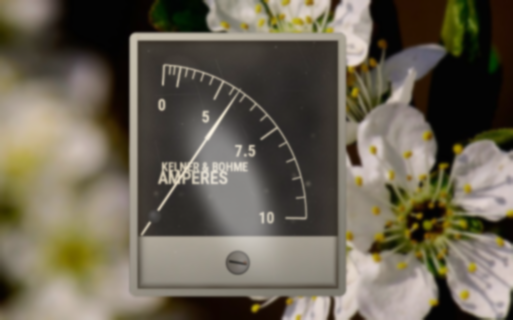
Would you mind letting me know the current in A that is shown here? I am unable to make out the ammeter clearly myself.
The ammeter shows 5.75 A
